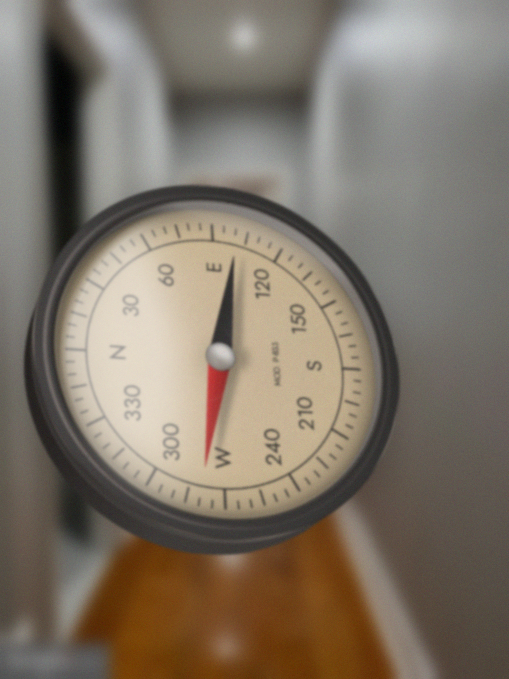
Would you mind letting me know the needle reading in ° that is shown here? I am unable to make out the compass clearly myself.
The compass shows 280 °
